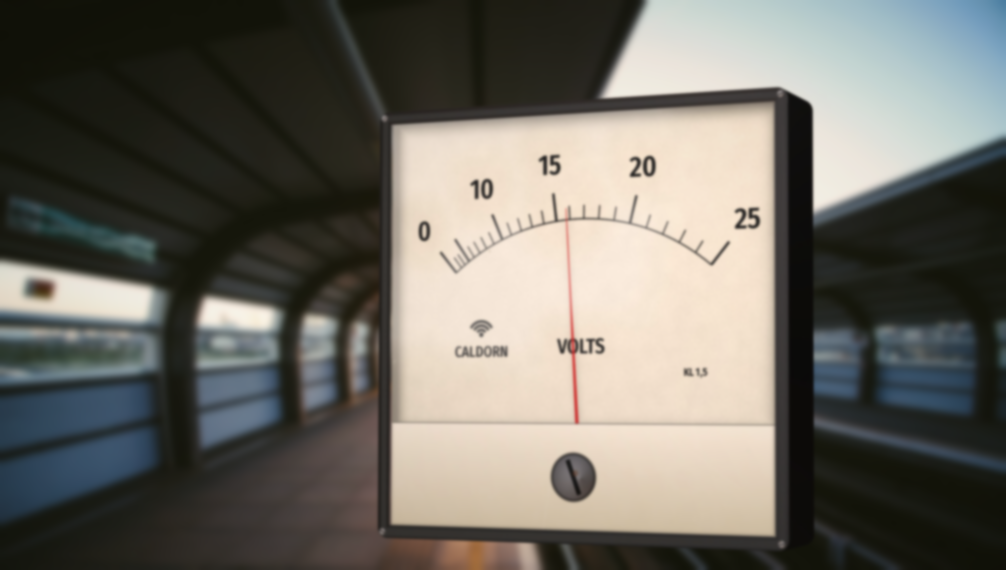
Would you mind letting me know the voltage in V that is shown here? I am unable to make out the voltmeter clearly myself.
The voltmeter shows 16 V
